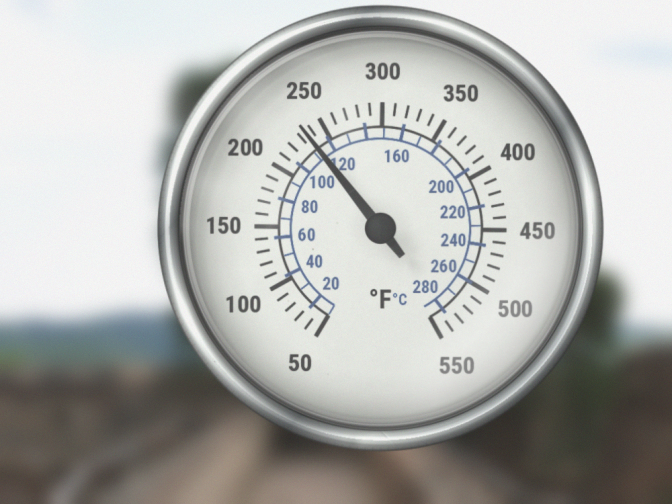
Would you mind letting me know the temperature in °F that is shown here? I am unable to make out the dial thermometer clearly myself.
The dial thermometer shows 235 °F
